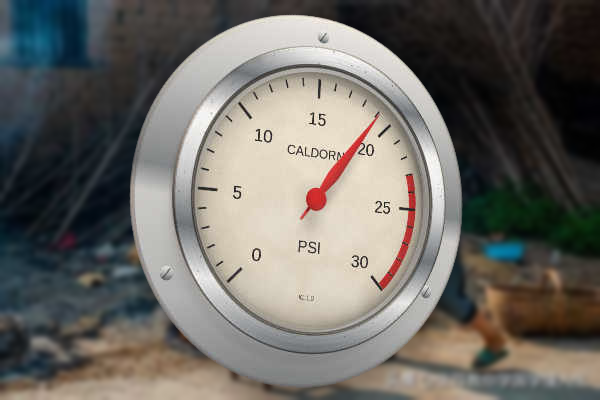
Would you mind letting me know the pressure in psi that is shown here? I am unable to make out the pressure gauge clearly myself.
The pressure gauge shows 19 psi
